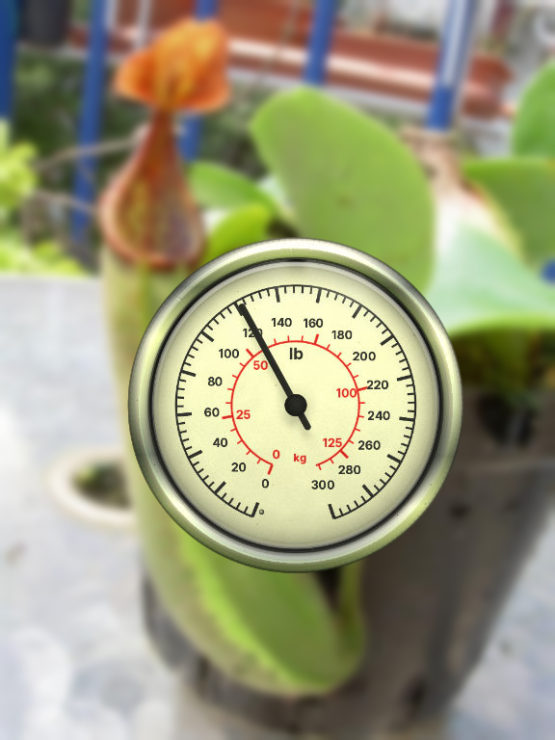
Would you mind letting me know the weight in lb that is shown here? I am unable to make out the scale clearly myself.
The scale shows 122 lb
